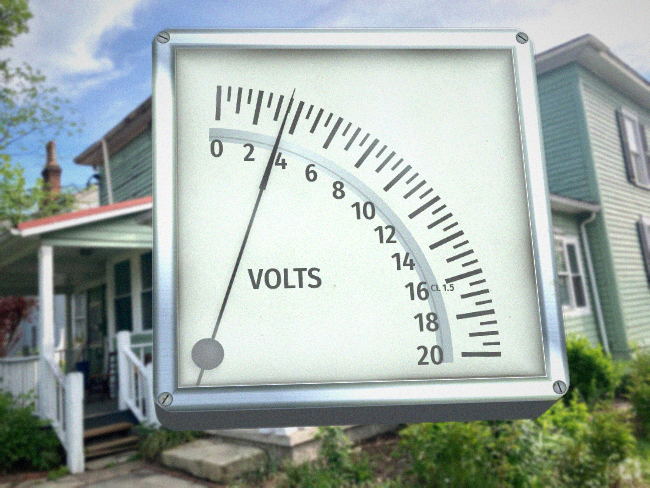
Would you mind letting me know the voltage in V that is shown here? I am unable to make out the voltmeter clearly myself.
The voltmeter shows 3.5 V
